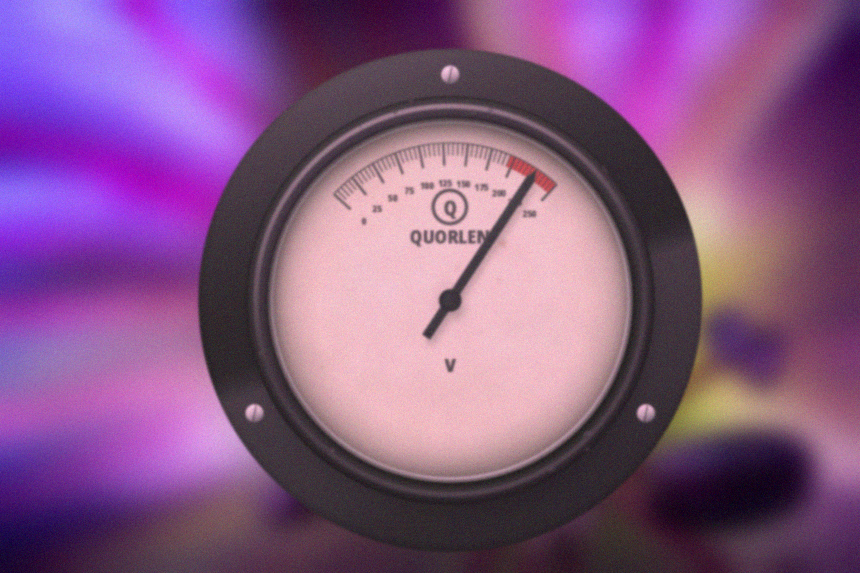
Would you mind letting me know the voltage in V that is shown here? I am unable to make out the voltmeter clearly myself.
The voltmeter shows 225 V
